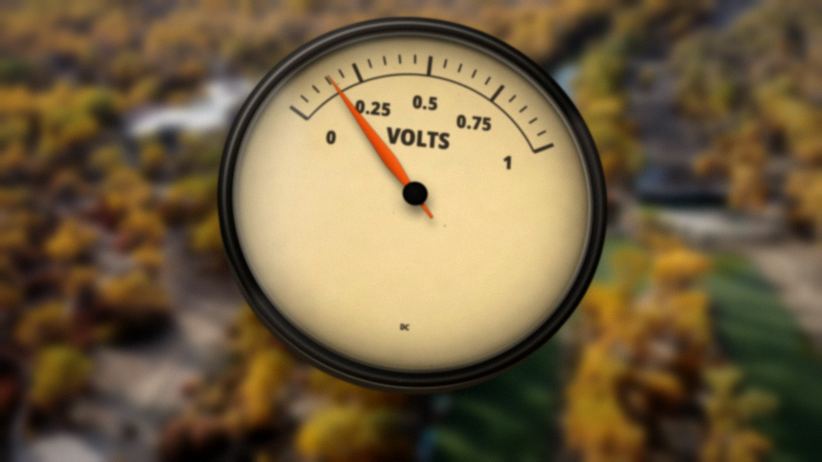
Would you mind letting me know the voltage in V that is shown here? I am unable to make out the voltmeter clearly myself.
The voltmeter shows 0.15 V
